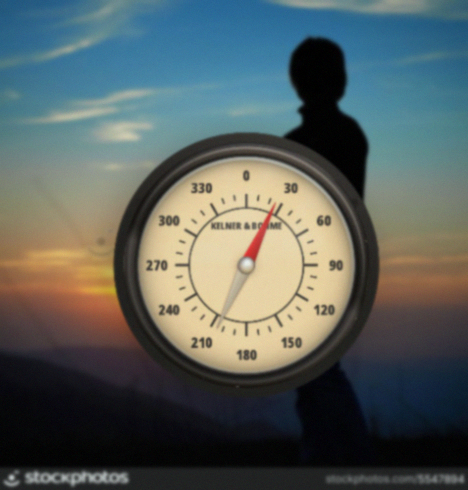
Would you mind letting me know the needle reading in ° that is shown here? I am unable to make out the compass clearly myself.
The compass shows 25 °
